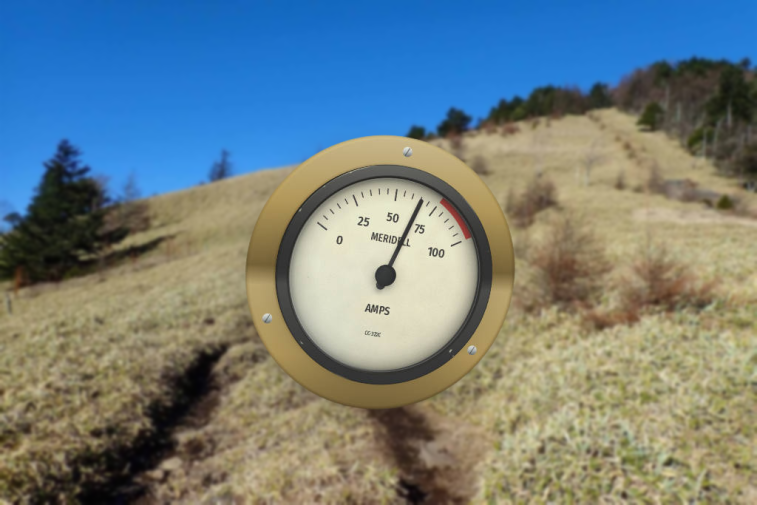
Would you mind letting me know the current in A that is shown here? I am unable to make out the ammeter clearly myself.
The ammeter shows 65 A
